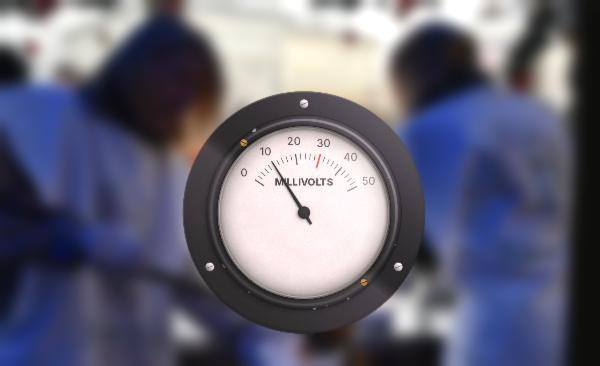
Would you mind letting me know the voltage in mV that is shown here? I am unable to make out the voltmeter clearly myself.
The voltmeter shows 10 mV
